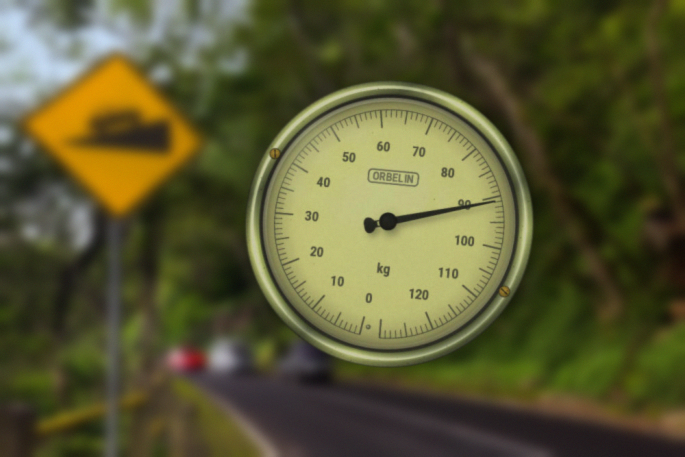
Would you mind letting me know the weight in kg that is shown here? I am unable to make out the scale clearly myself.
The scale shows 91 kg
